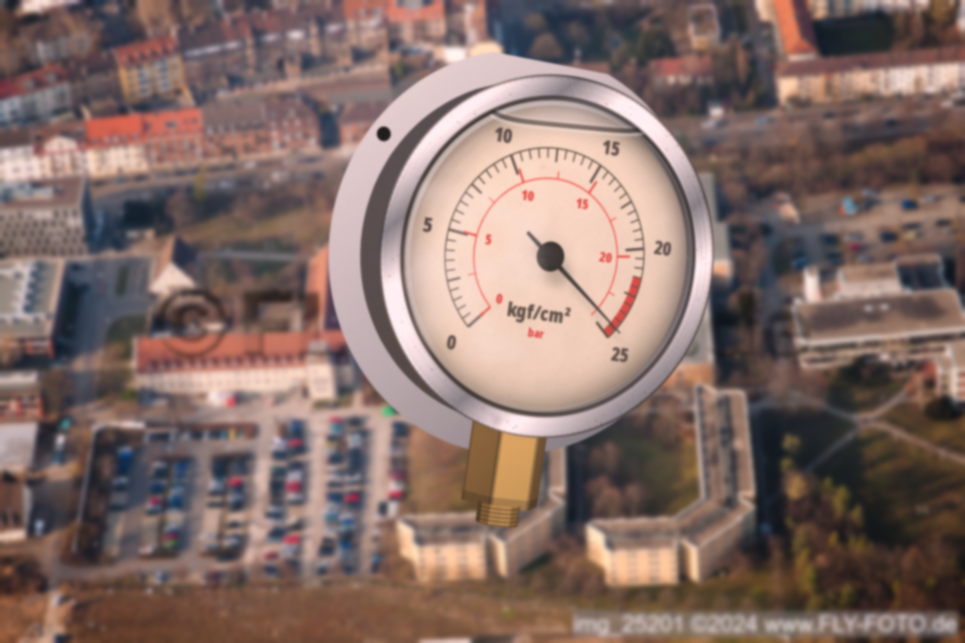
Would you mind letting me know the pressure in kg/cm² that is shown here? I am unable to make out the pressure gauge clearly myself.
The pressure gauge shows 24.5 kg/cm²
